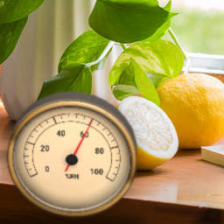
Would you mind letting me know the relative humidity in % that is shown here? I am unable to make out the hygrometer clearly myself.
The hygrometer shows 60 %
